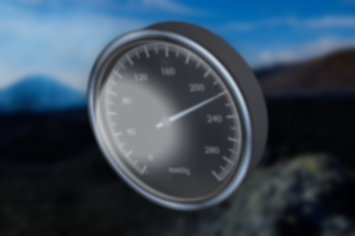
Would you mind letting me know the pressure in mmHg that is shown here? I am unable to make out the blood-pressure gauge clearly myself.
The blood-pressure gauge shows 220 mmHg
